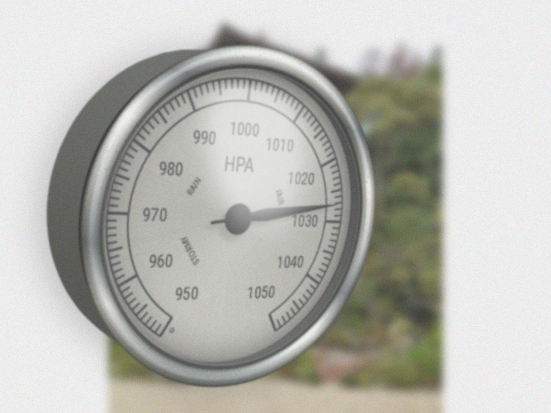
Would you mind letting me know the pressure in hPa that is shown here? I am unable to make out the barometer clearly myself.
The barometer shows 1027 hPa
